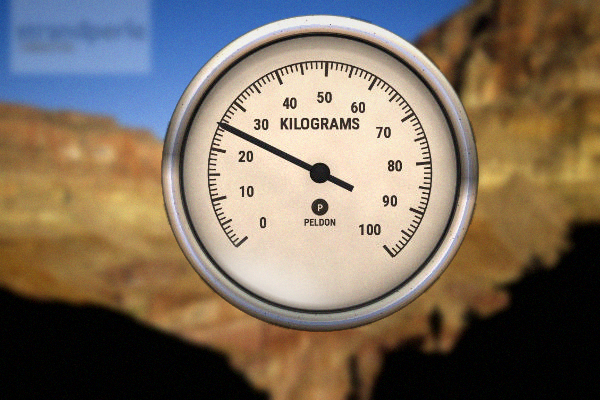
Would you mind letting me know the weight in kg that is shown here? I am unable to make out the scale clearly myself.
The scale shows 25 kg
